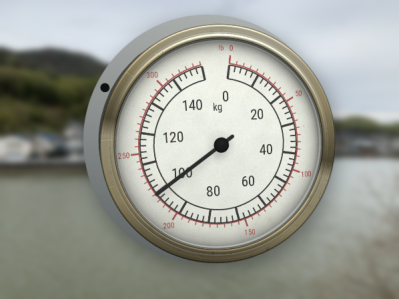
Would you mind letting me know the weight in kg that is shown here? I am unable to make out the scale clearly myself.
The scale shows 100 kg
